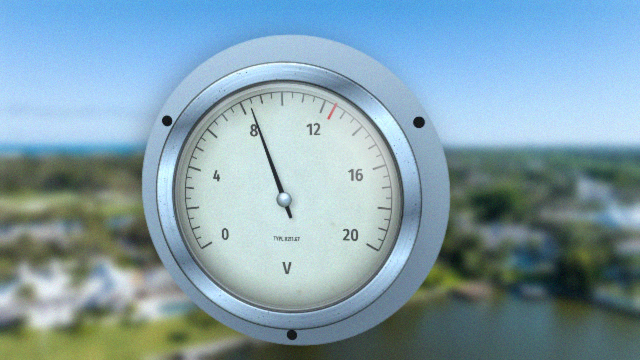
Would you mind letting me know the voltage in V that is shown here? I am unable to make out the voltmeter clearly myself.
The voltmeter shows 8.5 V
